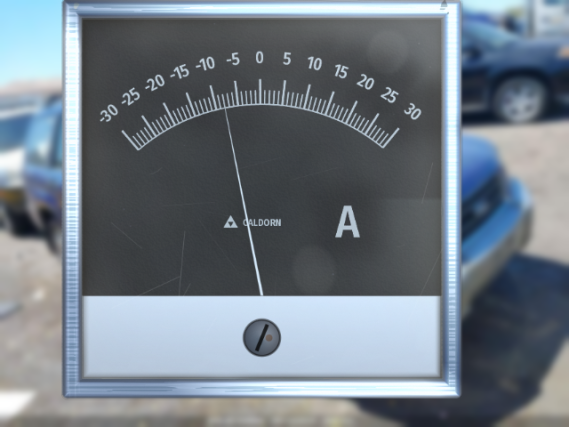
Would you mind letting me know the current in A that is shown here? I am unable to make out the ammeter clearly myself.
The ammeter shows -8 A
